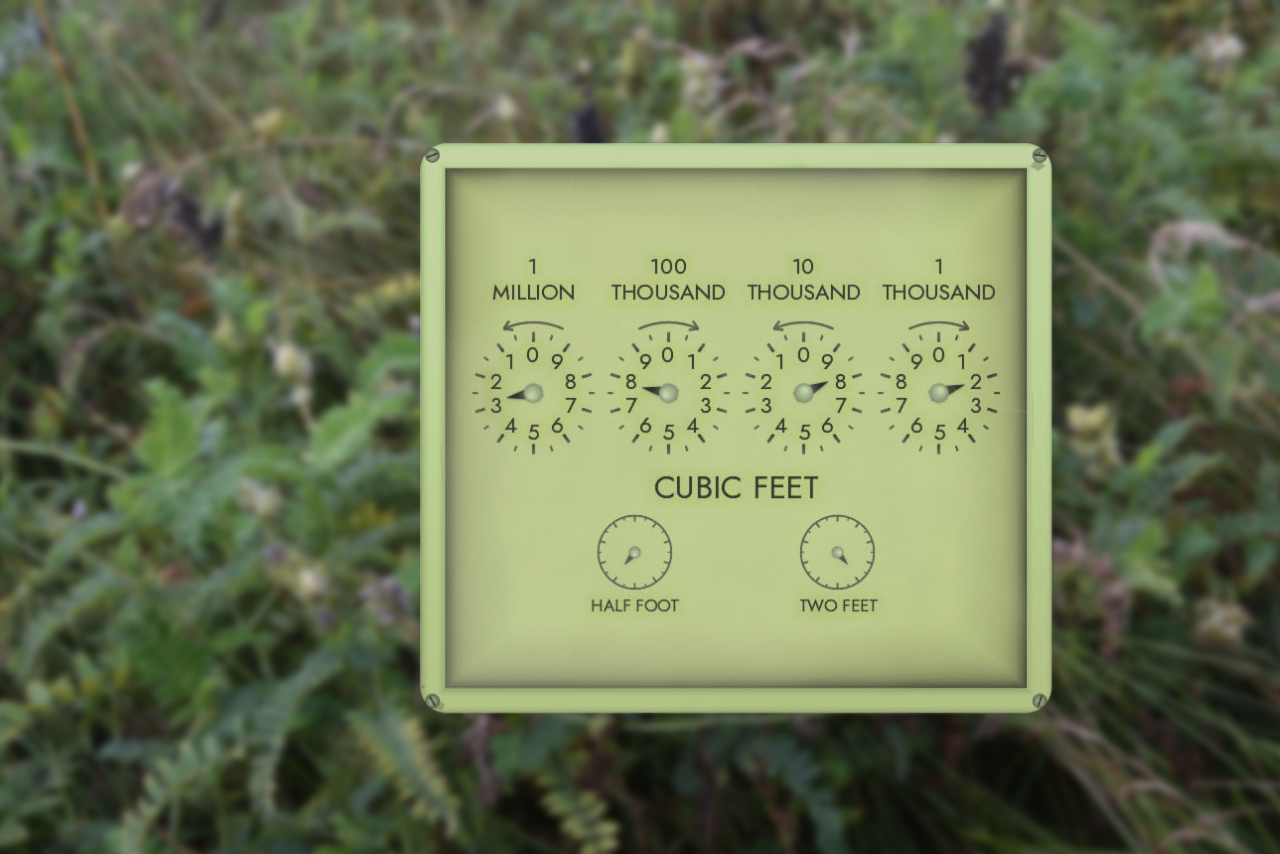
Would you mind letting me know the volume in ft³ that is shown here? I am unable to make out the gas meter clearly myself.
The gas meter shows 278200 ft³
